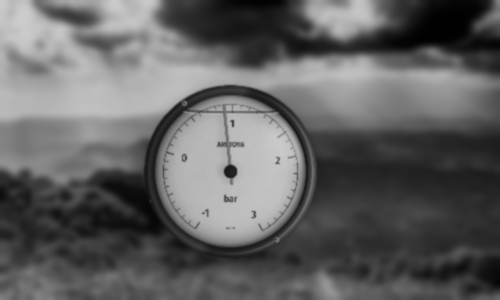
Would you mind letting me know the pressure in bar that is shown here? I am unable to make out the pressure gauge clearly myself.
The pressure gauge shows 0.9 bar
